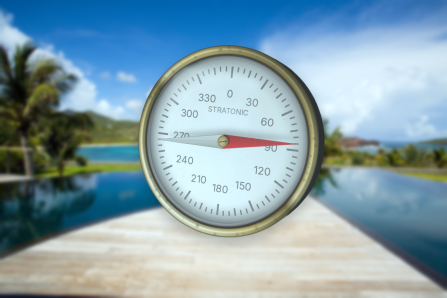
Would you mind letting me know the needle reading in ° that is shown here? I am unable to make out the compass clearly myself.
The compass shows 85 °
